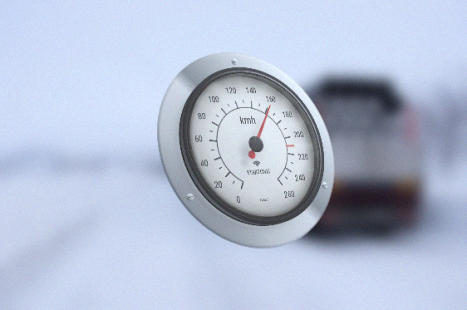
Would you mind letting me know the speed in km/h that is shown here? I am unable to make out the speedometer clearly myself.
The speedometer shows 160 km/h
